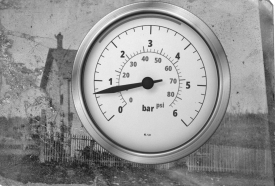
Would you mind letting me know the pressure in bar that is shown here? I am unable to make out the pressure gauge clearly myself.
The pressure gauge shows 0.7 bar
